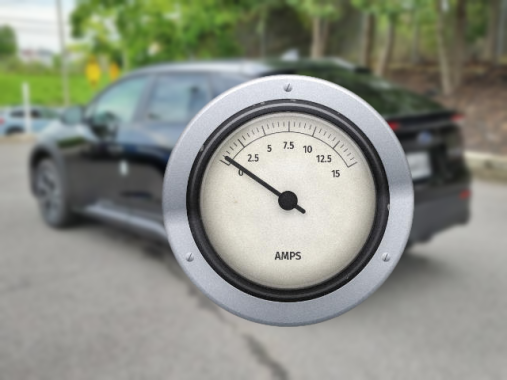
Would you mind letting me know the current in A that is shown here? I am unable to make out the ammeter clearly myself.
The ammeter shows 0.5 A
